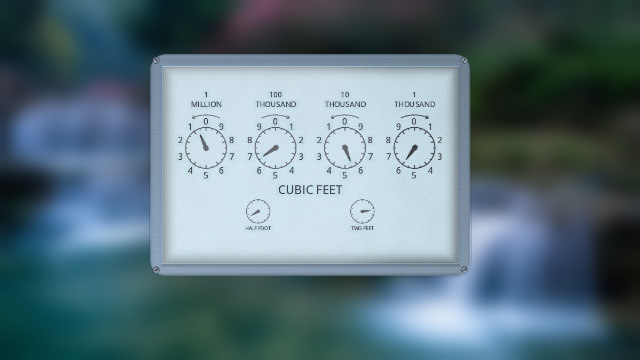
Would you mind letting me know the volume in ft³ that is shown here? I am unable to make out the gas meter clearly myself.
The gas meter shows 65600 ft³
